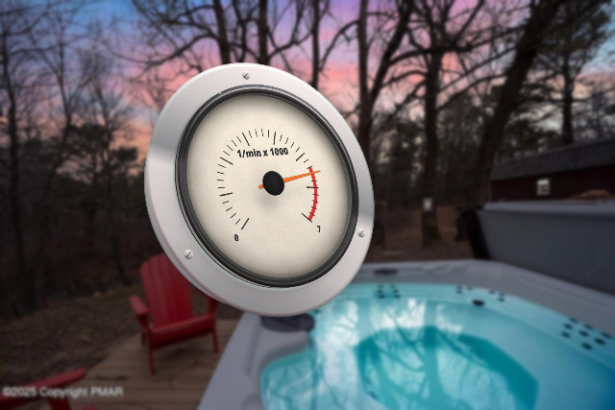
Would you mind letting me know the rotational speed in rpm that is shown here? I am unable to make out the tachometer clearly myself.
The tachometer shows 5600 rpm
